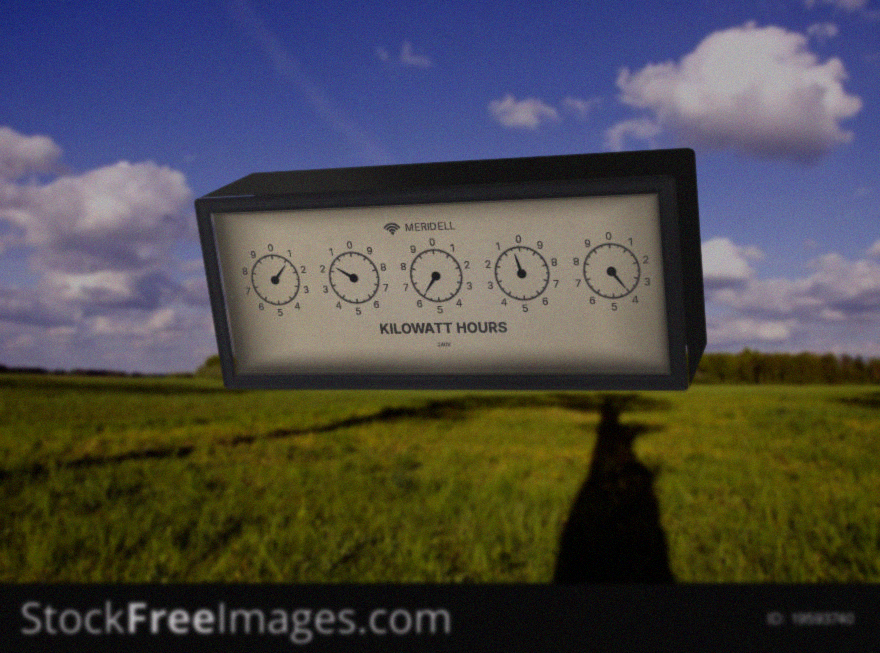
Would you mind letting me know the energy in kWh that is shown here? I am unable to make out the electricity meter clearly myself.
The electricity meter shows 11604 kWh
